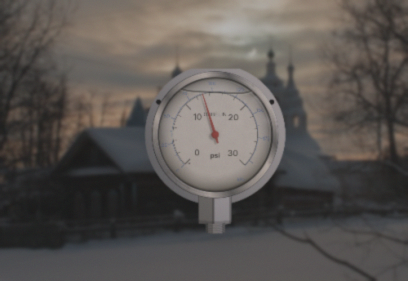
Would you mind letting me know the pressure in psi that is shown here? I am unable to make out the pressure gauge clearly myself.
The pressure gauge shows 13 psi
